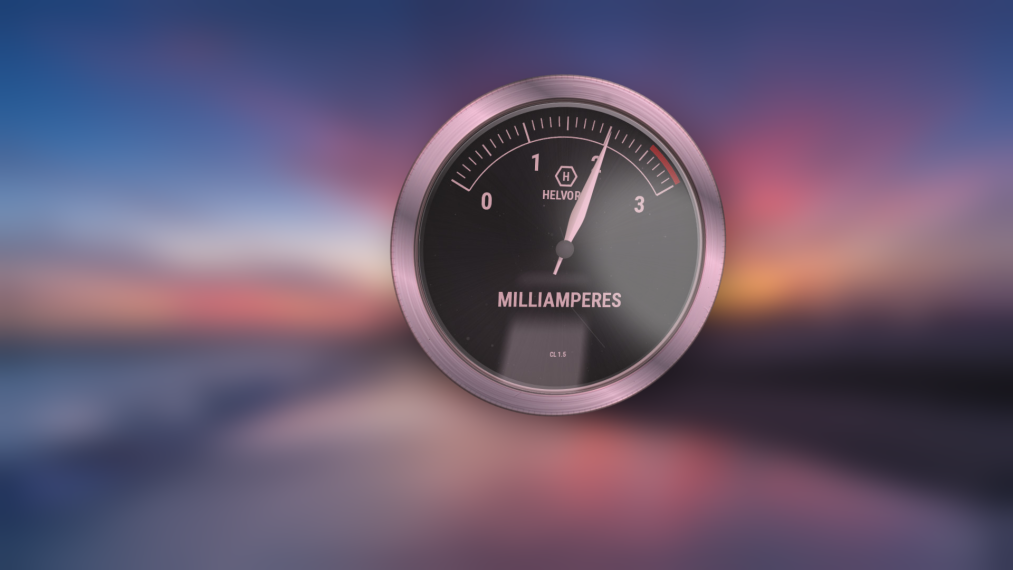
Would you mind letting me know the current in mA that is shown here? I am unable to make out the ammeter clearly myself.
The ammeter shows 2 mA
